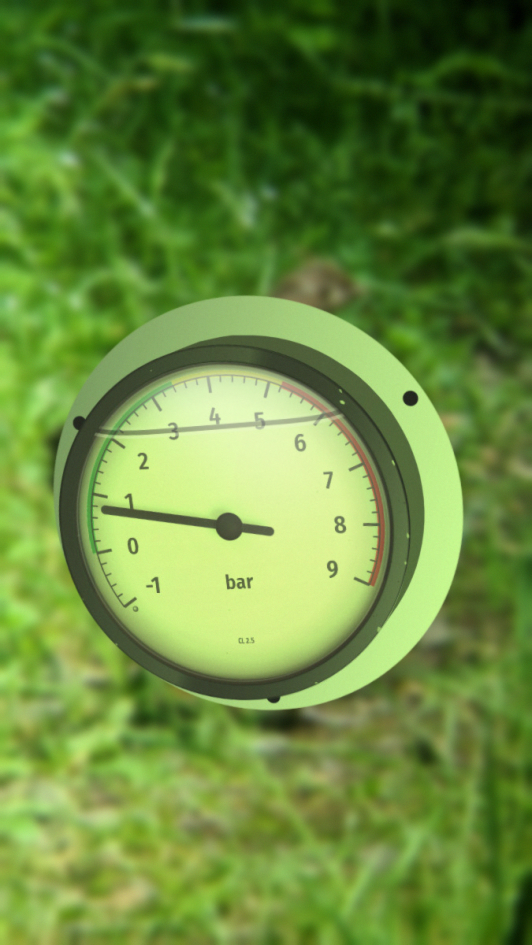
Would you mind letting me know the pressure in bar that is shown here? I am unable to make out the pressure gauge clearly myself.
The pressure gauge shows 0.8 bar
